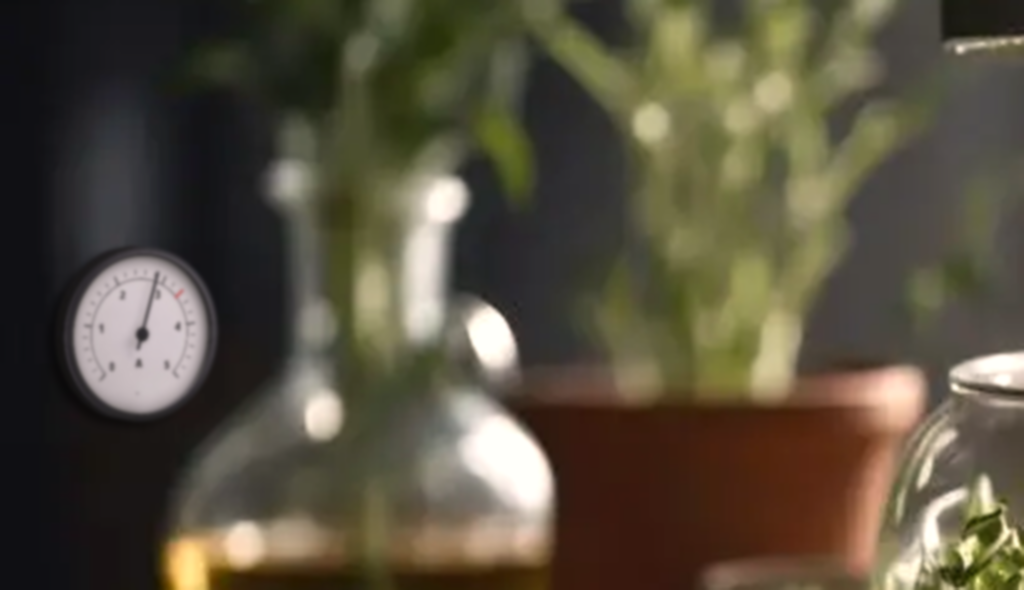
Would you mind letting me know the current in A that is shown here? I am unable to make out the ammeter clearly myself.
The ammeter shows 2.8 A
